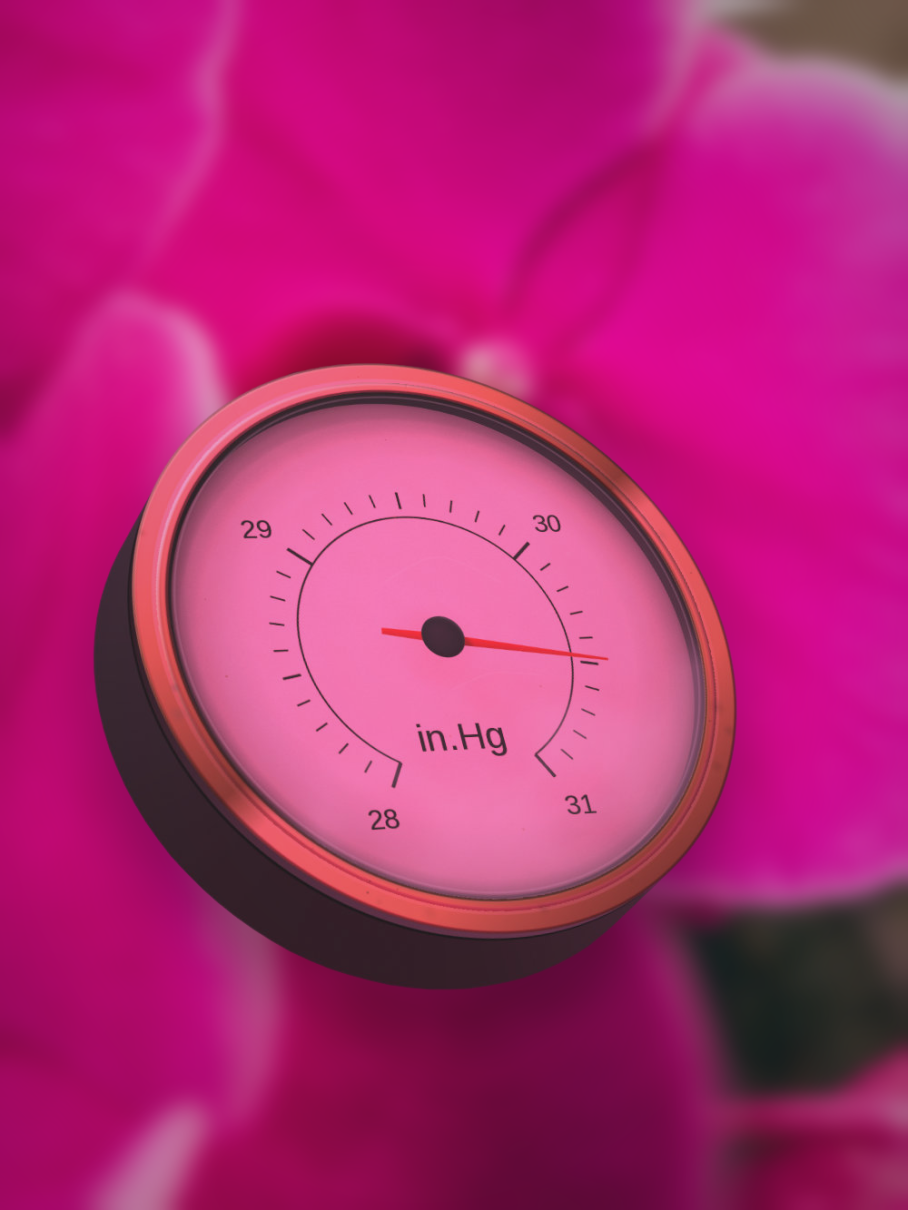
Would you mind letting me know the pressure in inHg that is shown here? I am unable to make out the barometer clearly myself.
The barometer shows 30.5 inHg
